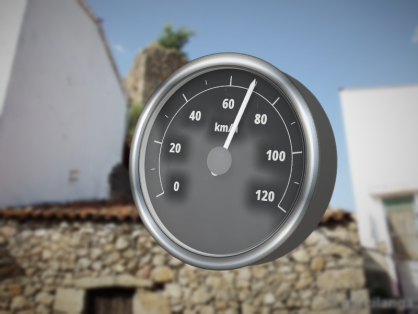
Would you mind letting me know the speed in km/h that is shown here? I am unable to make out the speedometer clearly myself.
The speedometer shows 70 km/h
